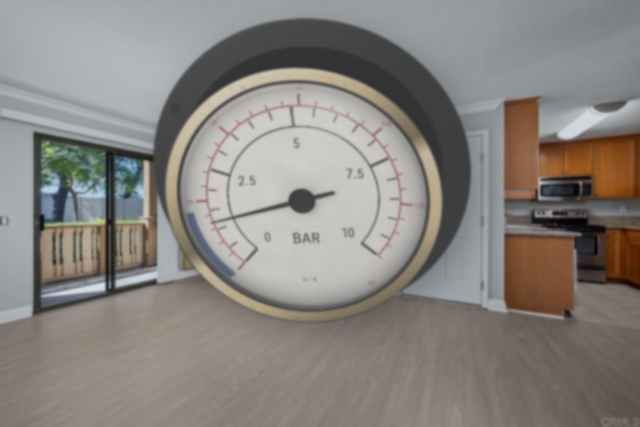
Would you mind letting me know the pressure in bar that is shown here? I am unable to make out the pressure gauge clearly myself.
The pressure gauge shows 1.25 bar
